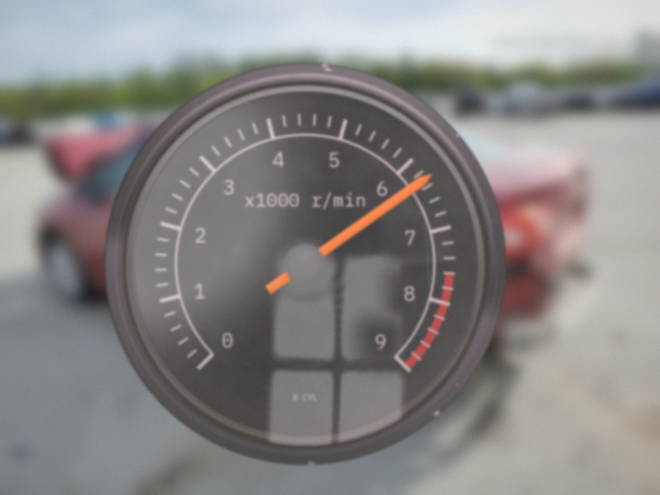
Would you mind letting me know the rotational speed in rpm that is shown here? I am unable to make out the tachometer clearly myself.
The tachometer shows 6300 rpm
